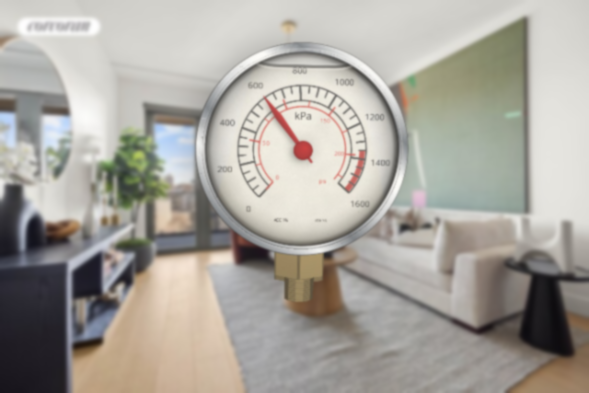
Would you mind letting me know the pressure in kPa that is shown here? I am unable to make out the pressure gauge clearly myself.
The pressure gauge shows 600 kPa
